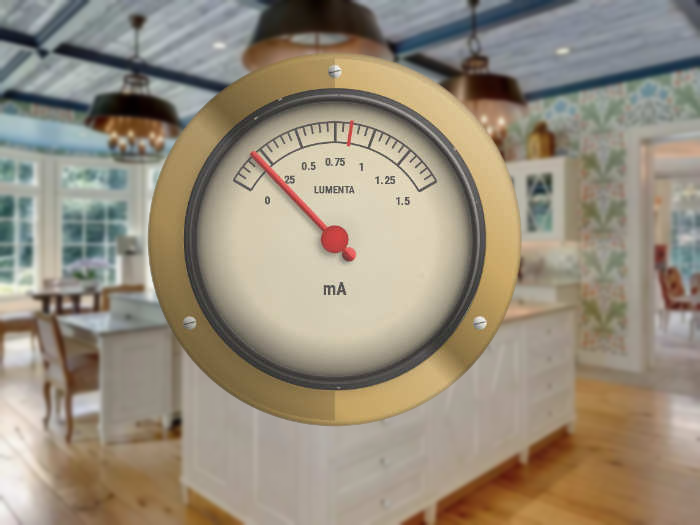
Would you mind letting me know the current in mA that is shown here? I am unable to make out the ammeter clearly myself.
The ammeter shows 0.2 mA
